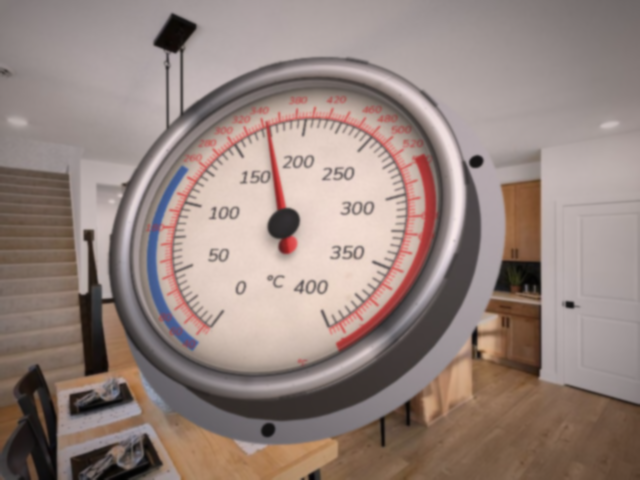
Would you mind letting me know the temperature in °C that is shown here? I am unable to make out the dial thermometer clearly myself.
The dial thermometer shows 175 °C
